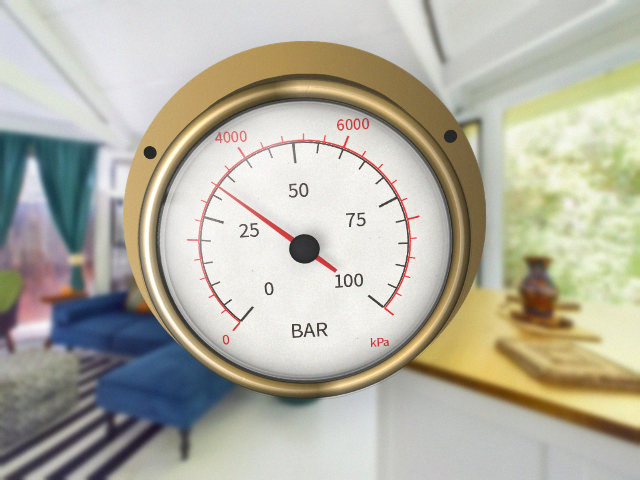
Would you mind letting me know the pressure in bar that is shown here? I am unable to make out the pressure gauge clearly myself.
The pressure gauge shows 32.5 bar
